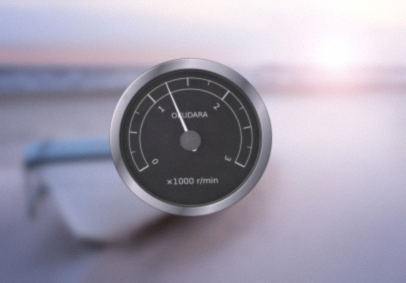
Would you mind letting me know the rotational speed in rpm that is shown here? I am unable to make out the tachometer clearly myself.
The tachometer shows 1250 rpm
